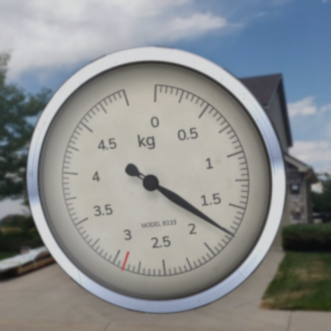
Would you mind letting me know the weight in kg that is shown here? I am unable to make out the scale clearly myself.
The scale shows 1.75 kg
